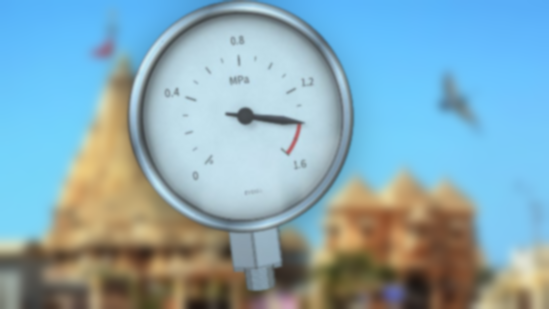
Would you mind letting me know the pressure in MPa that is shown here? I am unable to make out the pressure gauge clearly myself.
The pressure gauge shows 1.4 MPa
